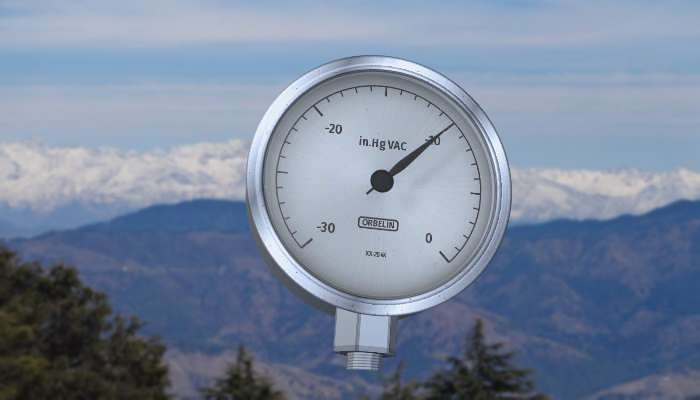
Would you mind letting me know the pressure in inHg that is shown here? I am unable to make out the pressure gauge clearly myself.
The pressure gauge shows -10 inHg
